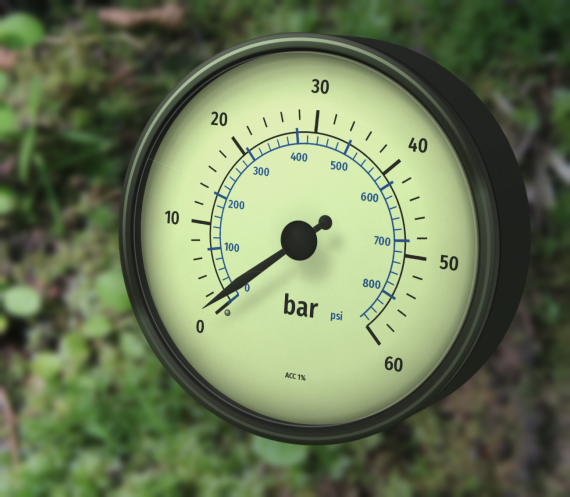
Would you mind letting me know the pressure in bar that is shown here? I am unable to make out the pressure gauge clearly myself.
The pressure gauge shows 1 bar
